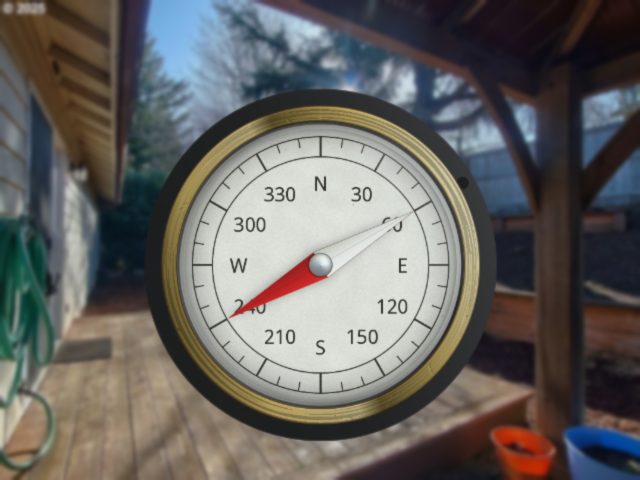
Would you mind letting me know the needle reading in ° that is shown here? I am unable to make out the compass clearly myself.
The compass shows 240 °
